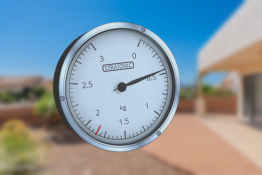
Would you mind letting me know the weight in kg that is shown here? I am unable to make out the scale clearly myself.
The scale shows 0.45 kg
